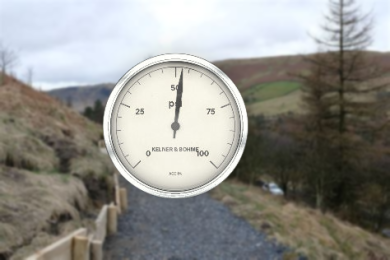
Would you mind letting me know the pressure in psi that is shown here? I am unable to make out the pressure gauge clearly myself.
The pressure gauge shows 52.5 psi
